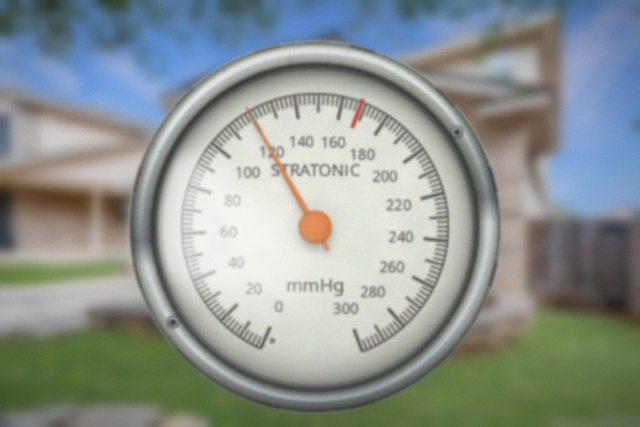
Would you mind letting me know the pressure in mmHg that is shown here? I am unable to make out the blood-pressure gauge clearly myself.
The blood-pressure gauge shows 120 mmHg
